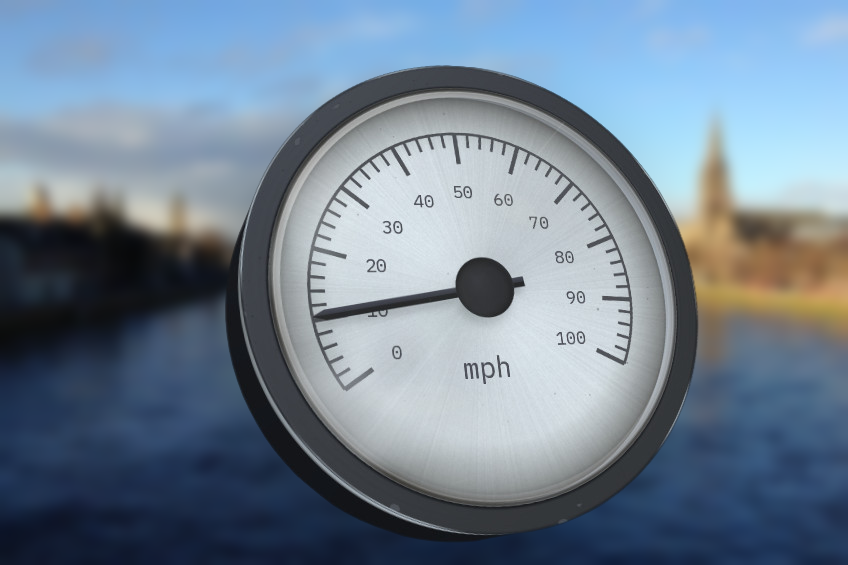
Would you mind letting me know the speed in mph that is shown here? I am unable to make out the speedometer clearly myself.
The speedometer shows 10 mph
